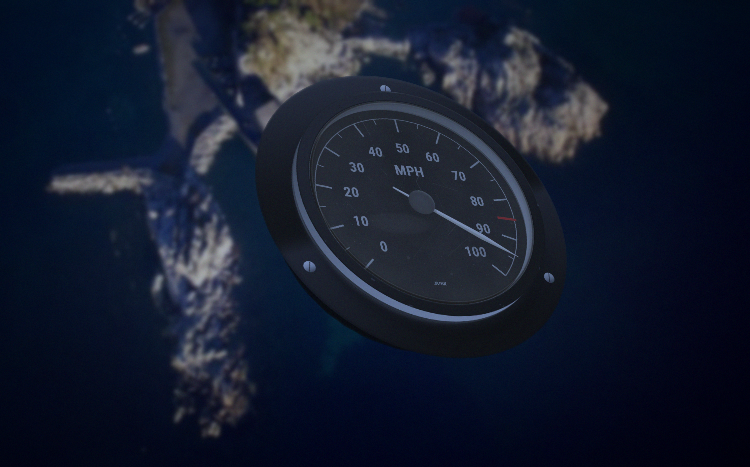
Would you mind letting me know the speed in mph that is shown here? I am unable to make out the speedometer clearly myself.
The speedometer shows 95 mph
